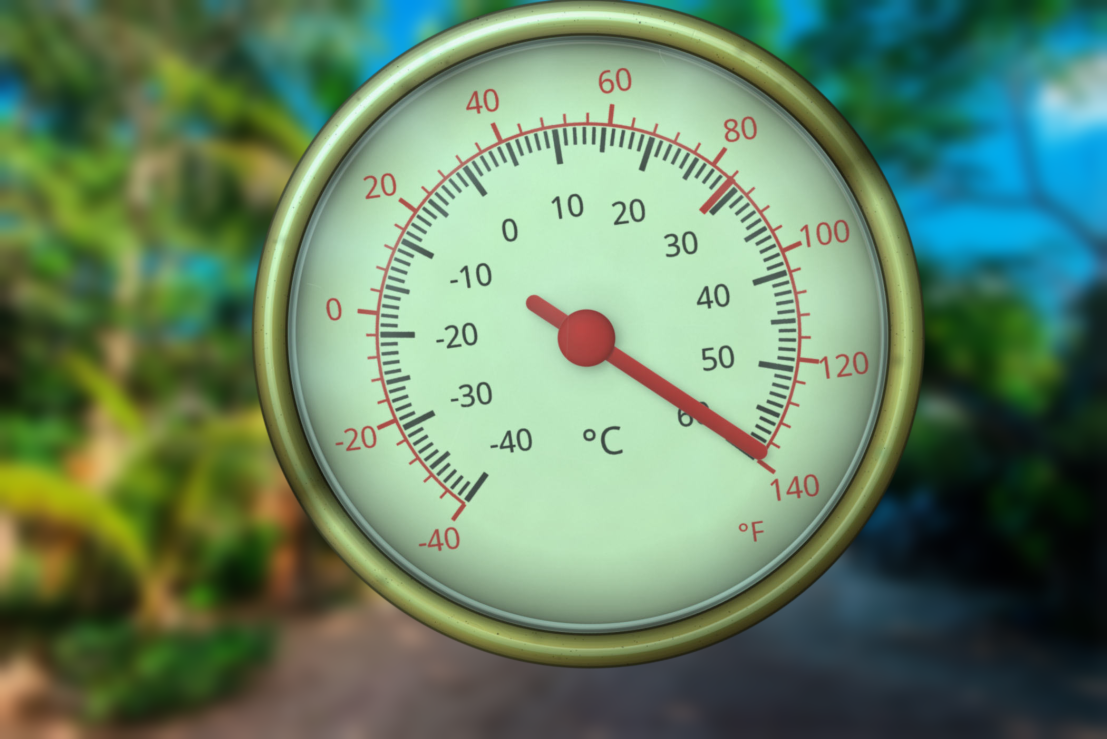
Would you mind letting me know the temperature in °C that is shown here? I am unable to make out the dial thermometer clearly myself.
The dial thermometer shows 59 °C
